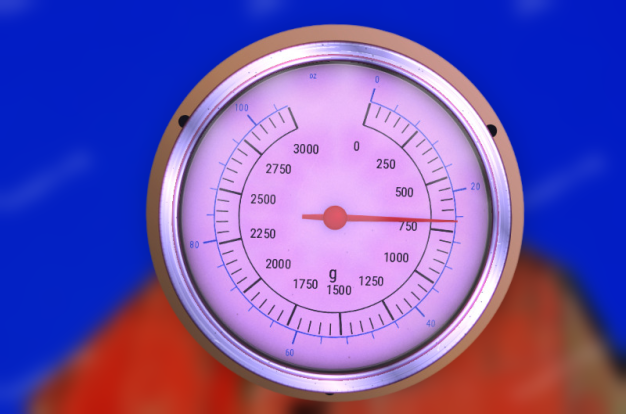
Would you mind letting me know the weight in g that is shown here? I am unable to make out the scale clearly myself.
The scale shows 700 g
